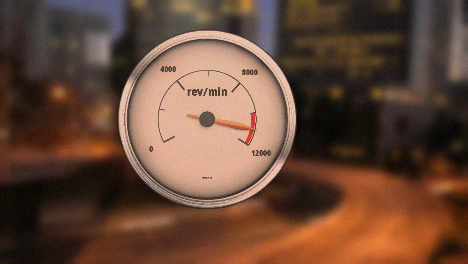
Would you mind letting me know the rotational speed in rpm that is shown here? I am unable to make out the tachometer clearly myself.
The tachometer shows 11000 rpm
